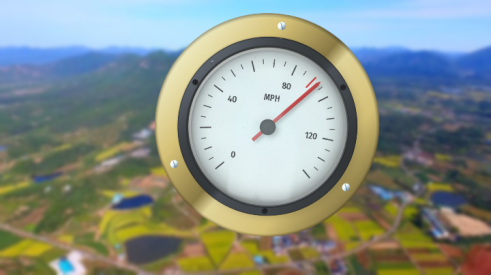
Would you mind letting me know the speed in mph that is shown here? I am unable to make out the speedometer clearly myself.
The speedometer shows 92.5 mph
